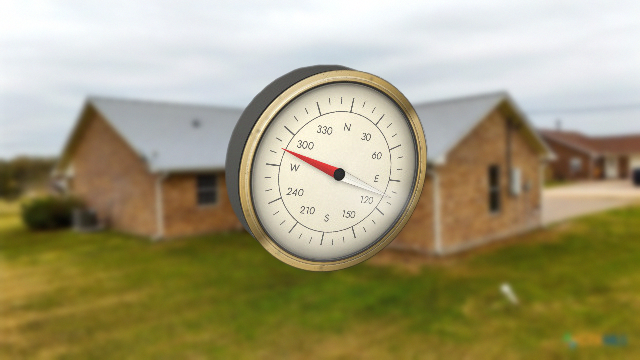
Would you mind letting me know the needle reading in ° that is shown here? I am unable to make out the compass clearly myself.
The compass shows 285 °
